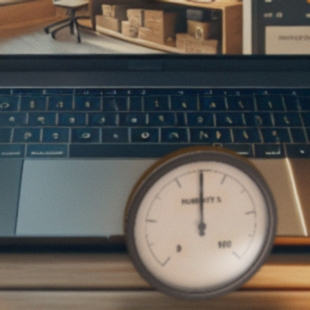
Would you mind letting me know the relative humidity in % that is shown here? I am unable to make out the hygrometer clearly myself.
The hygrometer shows 50 %
